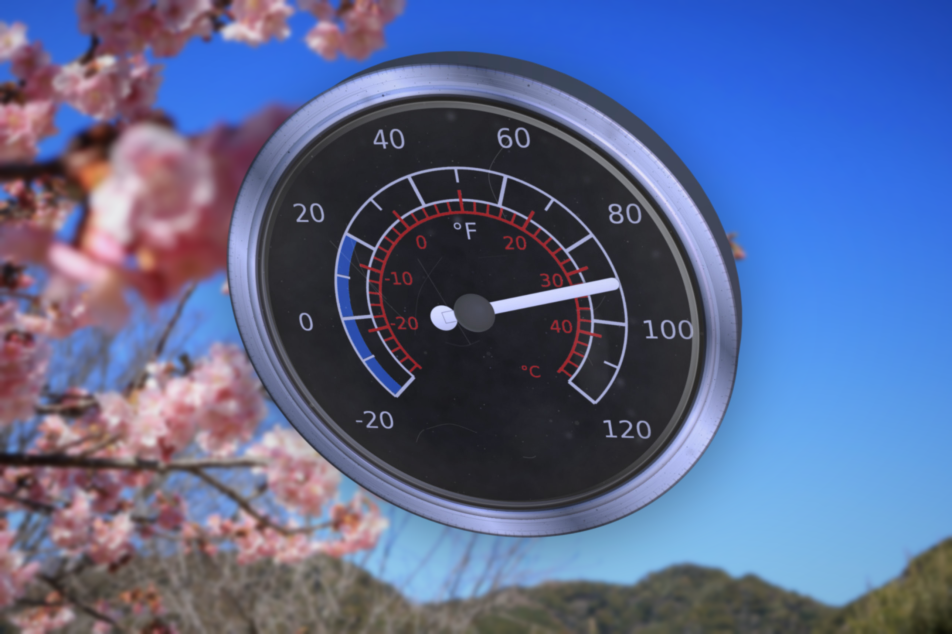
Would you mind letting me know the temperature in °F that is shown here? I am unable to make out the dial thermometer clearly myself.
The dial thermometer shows 90 °F
